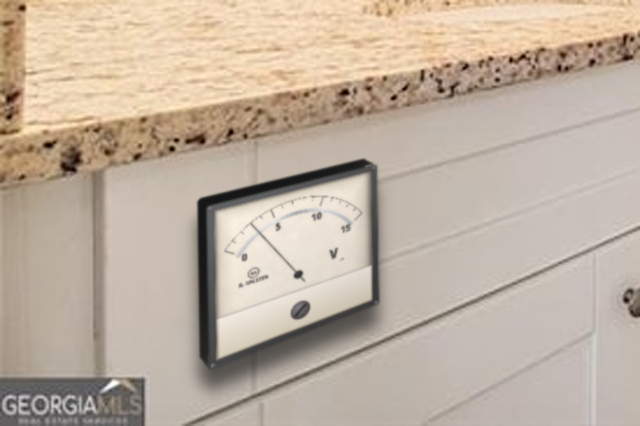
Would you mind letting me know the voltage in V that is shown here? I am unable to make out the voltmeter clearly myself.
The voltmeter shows 3 V
